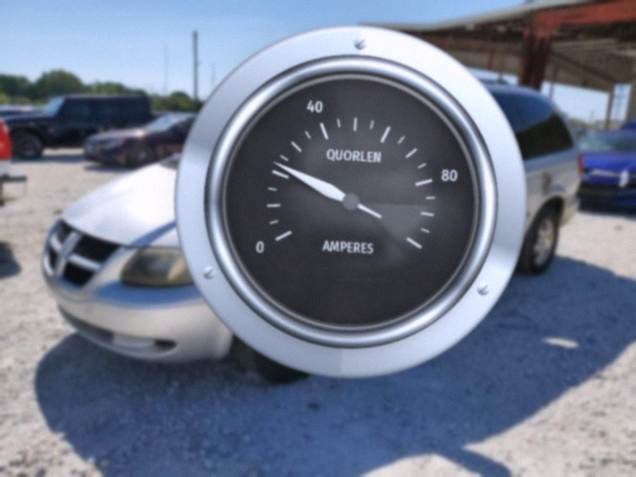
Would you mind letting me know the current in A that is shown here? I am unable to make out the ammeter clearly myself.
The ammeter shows 22.5 A
